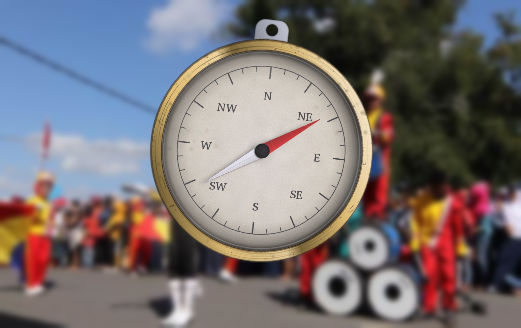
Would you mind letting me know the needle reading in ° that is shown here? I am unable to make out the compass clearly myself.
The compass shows 55 °
